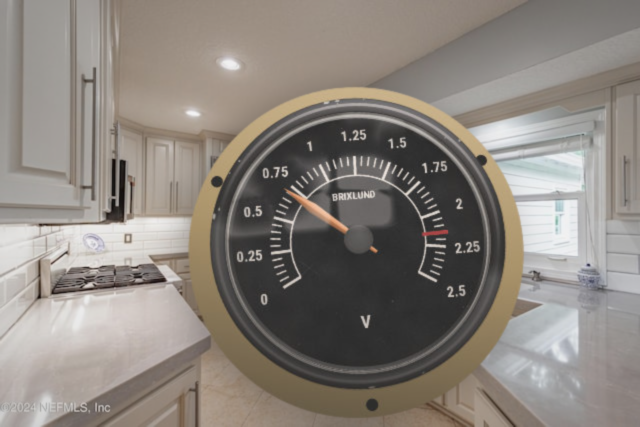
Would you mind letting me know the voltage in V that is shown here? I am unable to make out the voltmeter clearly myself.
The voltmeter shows 0.7 V
